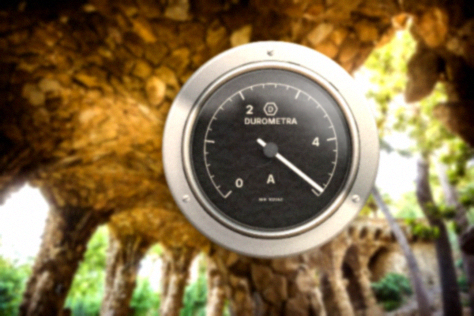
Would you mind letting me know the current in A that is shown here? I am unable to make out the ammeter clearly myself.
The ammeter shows 4.9 A
